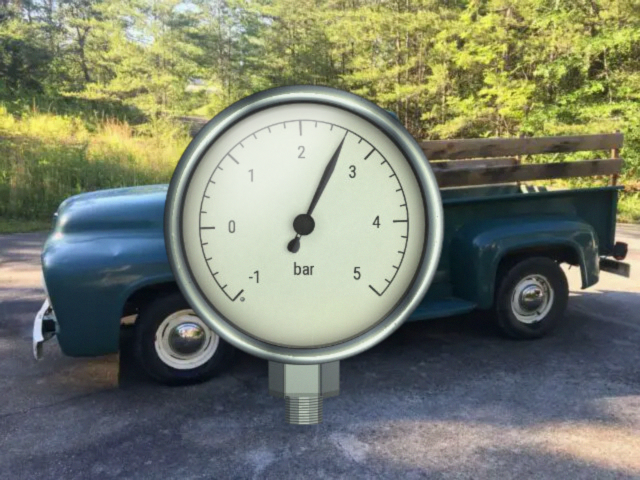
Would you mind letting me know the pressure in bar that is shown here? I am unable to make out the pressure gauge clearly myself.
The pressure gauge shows 2.6 bar
